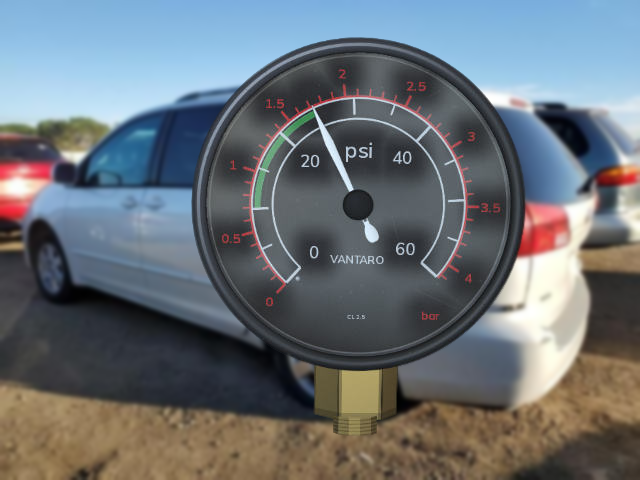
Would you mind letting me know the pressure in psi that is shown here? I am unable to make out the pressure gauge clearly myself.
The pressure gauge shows 25 psi
